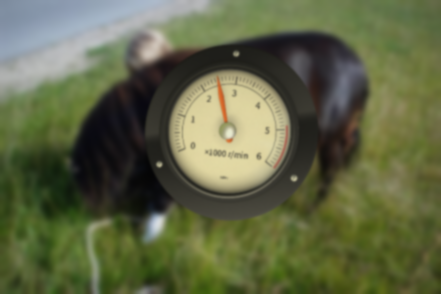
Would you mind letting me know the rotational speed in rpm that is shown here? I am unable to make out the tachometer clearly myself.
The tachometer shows 2500 rpm
